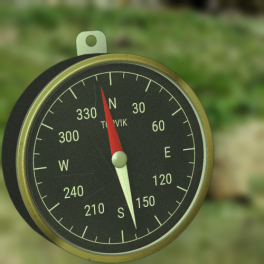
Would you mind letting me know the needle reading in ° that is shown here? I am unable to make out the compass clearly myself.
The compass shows 350 °
